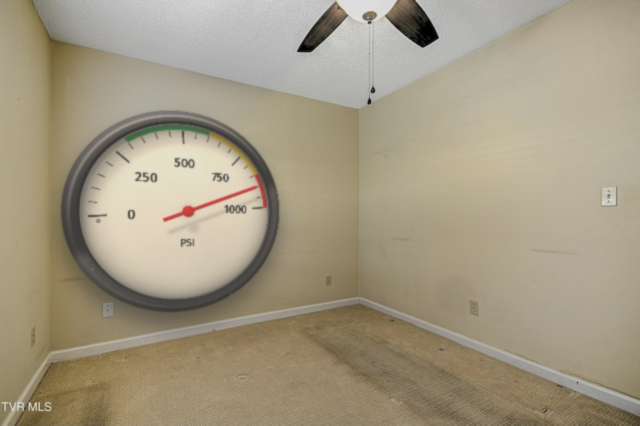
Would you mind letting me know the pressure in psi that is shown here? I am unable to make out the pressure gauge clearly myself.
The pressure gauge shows 900 psi
